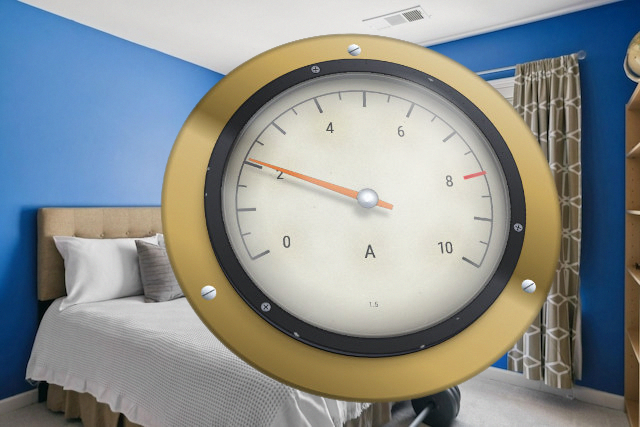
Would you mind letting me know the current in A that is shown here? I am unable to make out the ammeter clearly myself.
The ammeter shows 2 A
